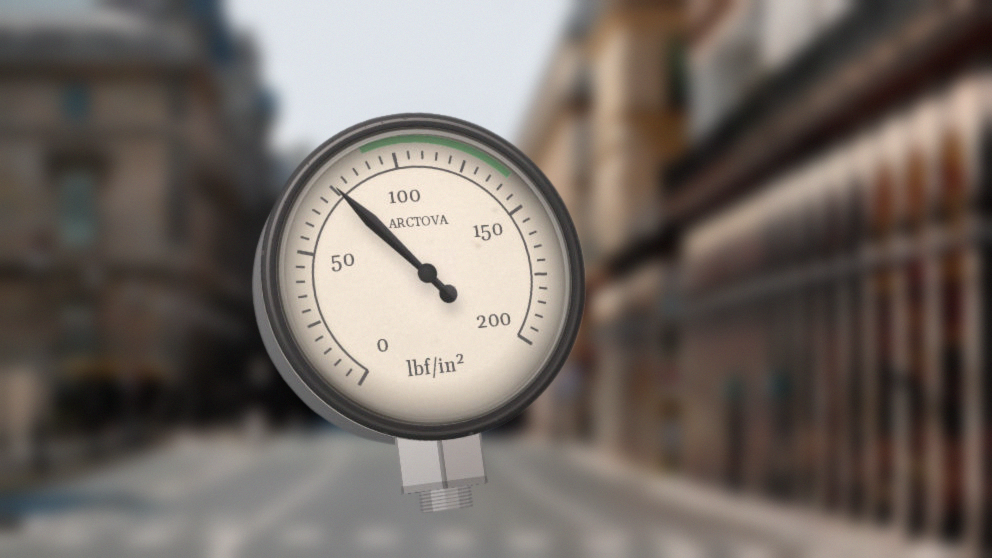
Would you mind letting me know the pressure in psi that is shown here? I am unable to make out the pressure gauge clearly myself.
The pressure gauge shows 75 psi
